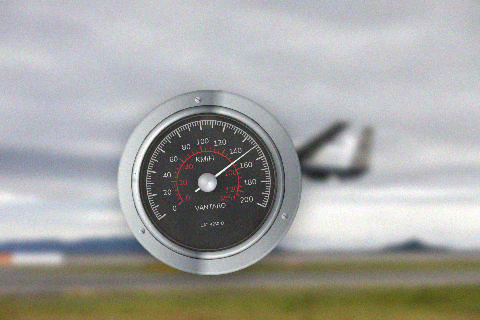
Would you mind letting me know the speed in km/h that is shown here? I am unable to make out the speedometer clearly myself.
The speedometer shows 150 km/h
